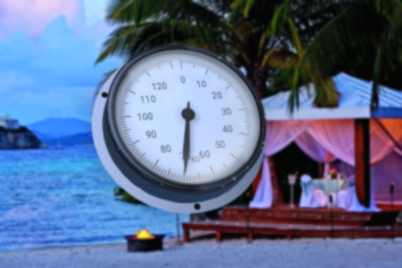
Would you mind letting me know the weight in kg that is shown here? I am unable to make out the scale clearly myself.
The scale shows 70 kg
